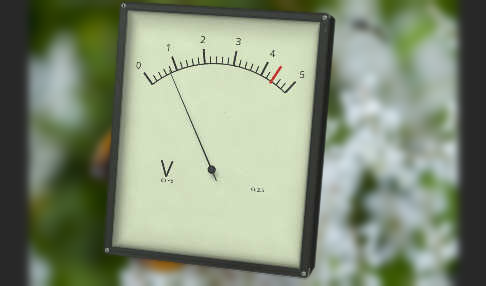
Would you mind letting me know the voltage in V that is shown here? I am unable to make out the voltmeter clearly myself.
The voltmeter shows 0.8 V
